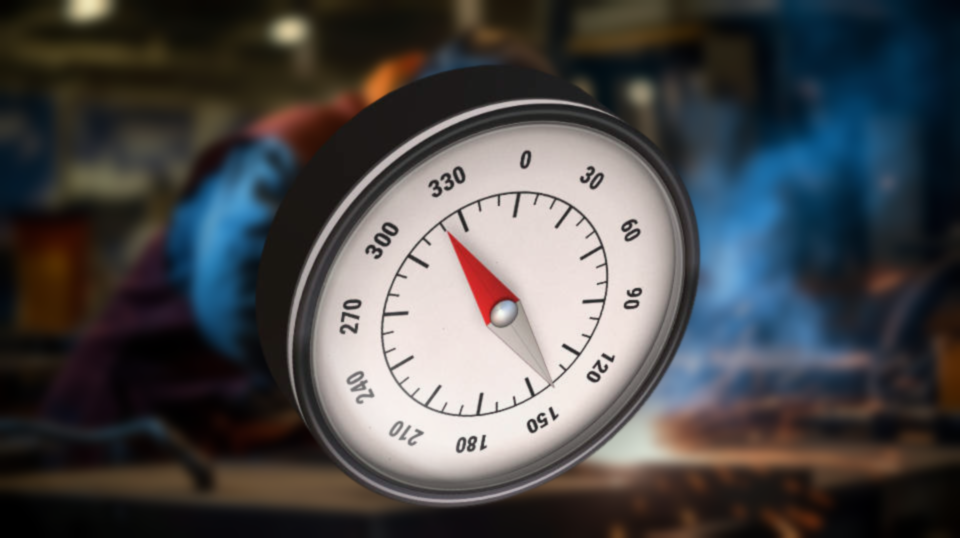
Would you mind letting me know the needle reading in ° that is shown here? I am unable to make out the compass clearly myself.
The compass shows 320 °
